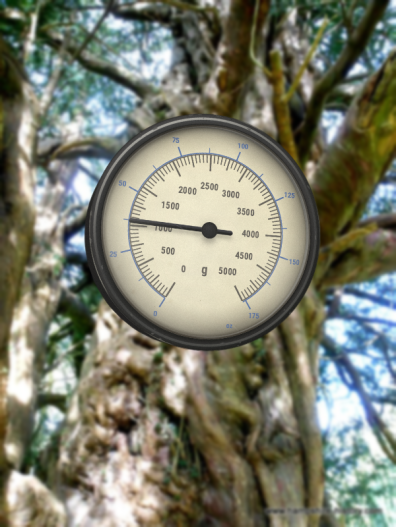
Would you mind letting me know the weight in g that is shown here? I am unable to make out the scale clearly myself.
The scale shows 1050 g
